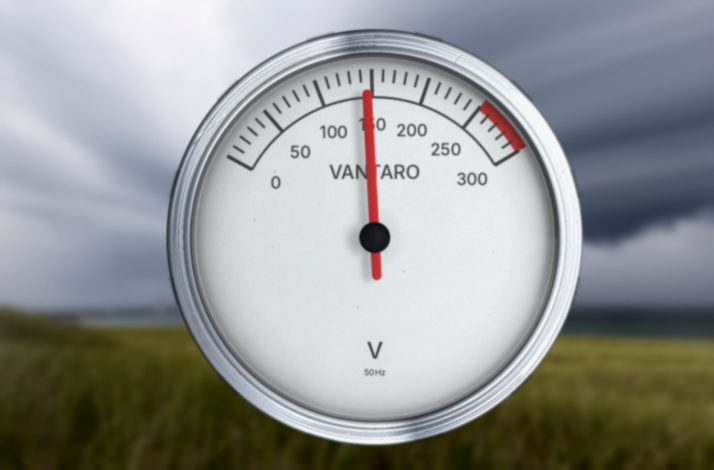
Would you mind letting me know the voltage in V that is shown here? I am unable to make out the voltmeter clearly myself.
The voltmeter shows 145 V
